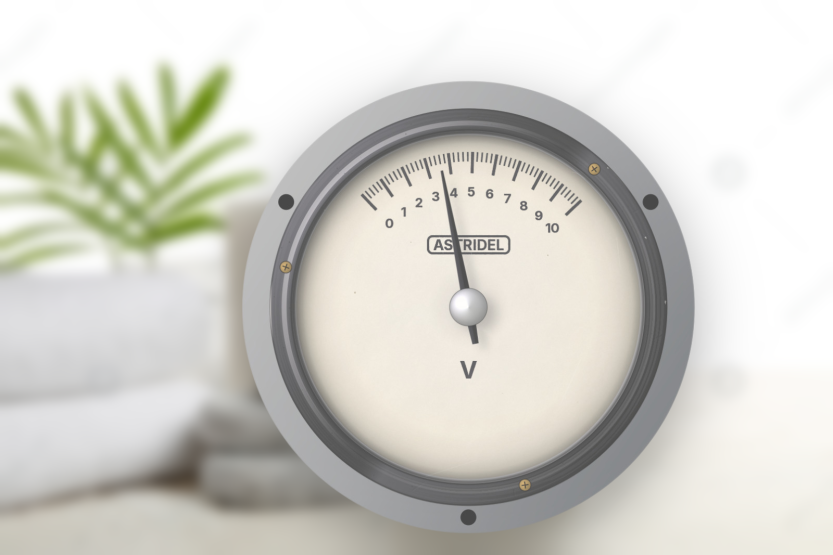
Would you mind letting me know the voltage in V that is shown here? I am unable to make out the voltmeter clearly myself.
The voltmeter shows 3.6 V
